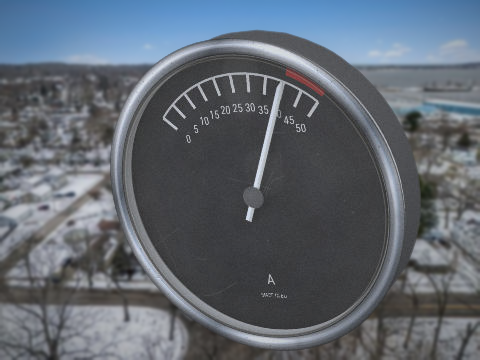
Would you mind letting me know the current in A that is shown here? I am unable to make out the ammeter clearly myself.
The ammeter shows 40 A
